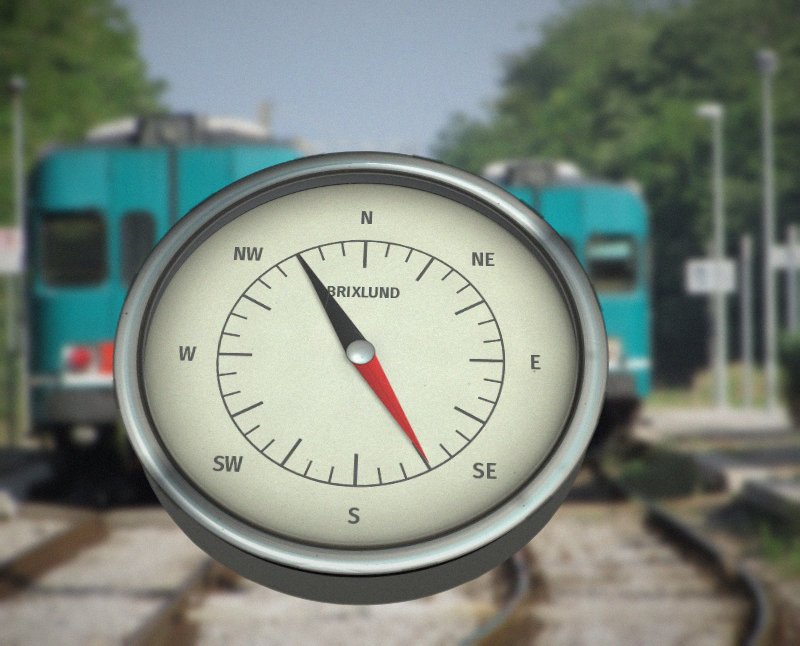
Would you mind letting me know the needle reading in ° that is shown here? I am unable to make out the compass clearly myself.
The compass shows 150 °
